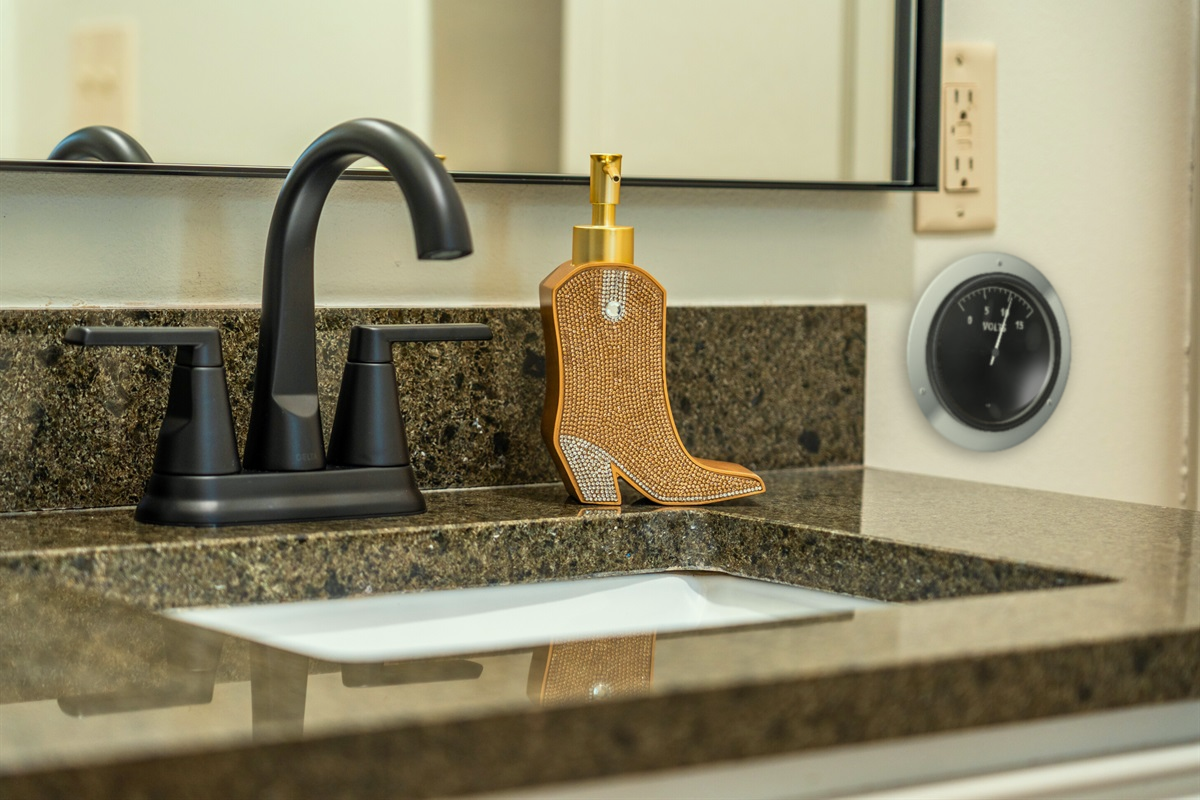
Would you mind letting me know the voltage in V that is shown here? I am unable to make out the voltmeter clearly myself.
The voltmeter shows 10 V
